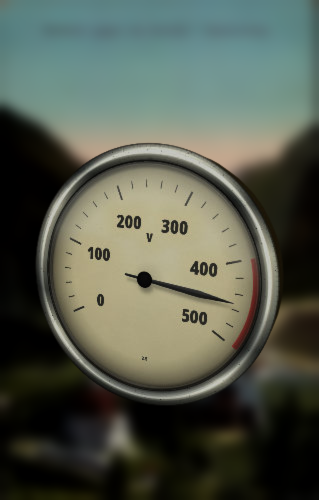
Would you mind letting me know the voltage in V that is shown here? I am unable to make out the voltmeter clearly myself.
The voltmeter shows 450 V
